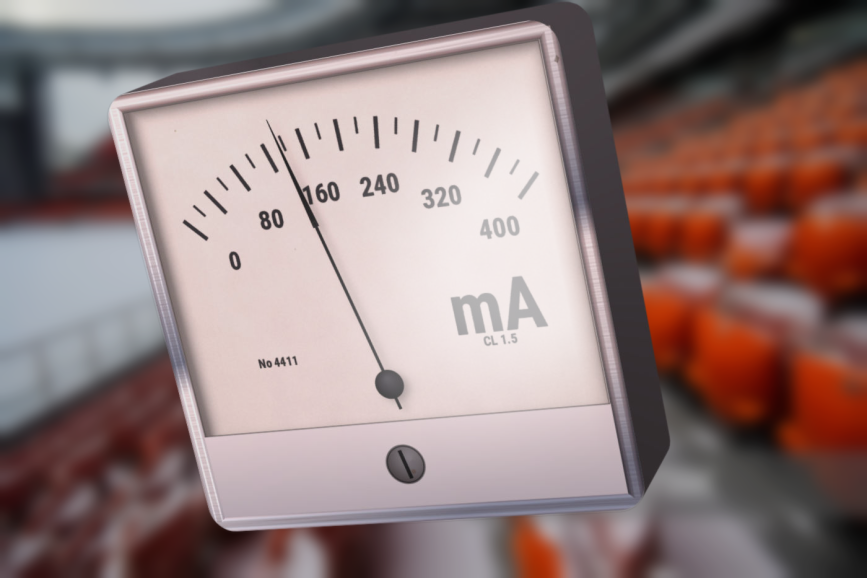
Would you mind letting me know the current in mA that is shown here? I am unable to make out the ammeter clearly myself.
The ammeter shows 140 mA
